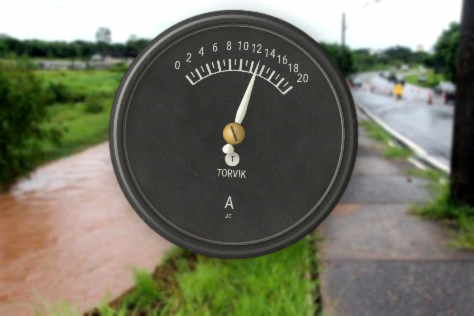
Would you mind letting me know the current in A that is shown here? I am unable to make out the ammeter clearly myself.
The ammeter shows 13 A
